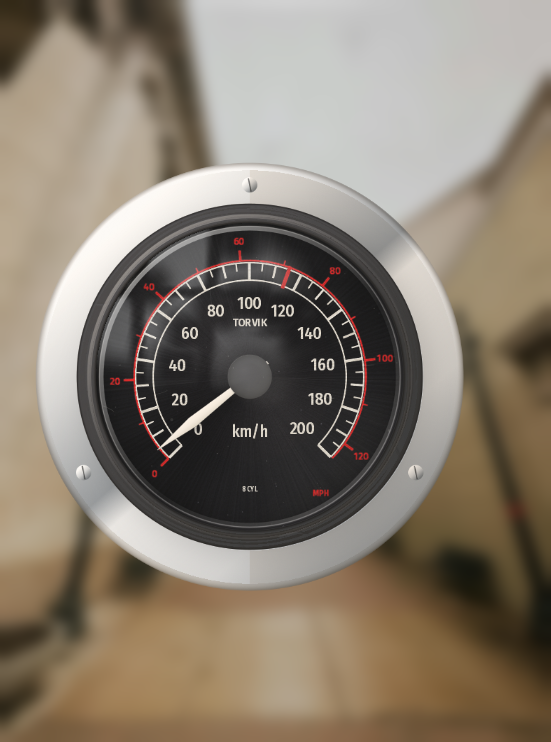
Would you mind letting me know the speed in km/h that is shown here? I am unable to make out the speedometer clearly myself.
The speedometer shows 5 km/h
